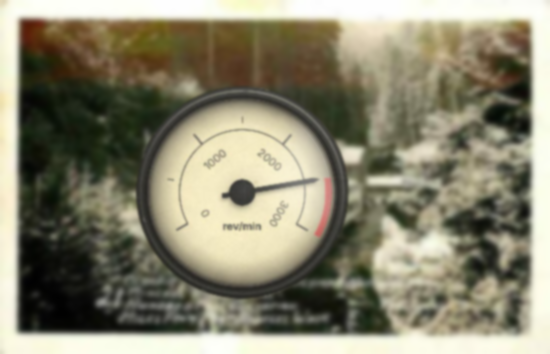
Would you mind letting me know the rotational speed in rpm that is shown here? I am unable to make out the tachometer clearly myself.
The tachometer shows 2500 rpm
